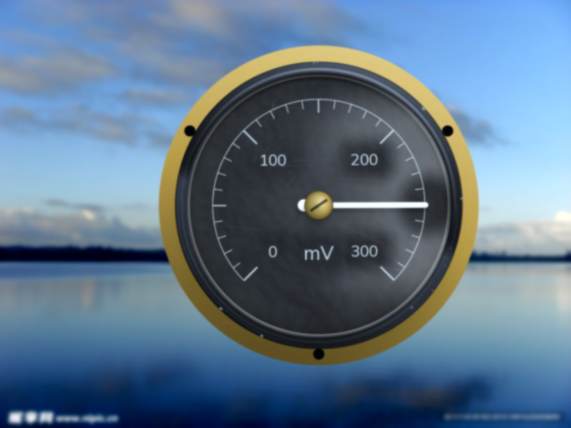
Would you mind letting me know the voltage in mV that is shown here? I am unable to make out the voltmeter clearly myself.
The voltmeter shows 250 mV
